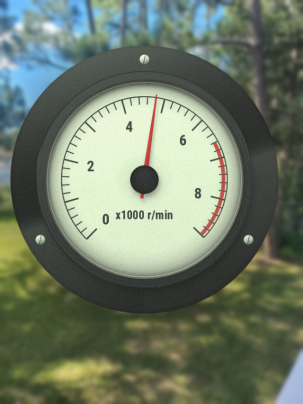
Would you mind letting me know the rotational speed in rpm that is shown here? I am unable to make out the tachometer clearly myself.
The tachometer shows 4800 rpm
